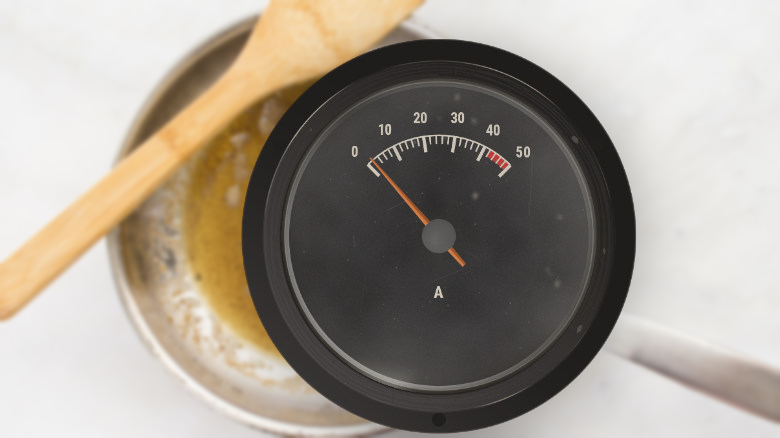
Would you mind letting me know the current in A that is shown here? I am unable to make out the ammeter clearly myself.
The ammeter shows 2 A
